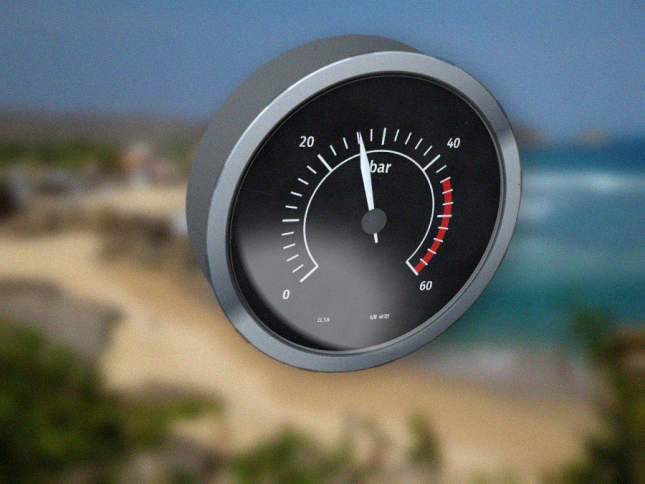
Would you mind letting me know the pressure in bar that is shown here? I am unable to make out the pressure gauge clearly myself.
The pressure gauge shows 26 bar
